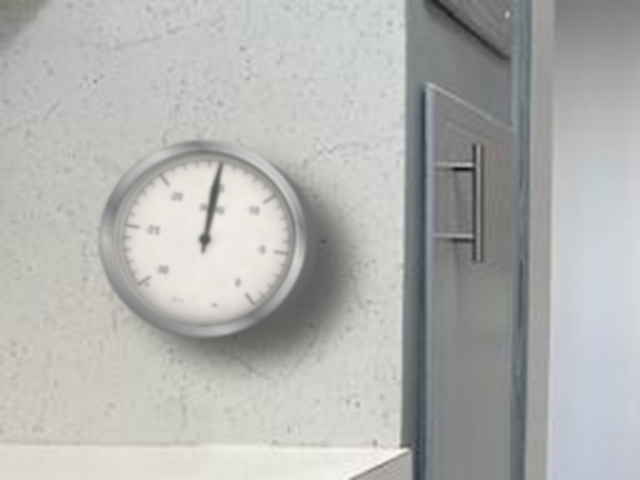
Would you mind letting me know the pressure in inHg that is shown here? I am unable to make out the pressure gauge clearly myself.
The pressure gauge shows -15 inHg
